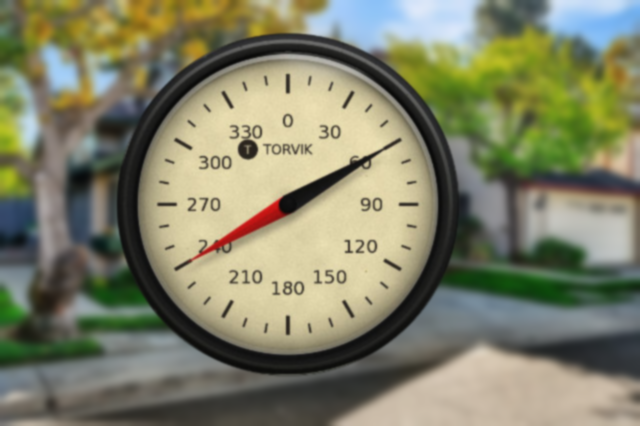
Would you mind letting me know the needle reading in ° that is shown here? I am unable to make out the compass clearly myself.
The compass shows 240 °
